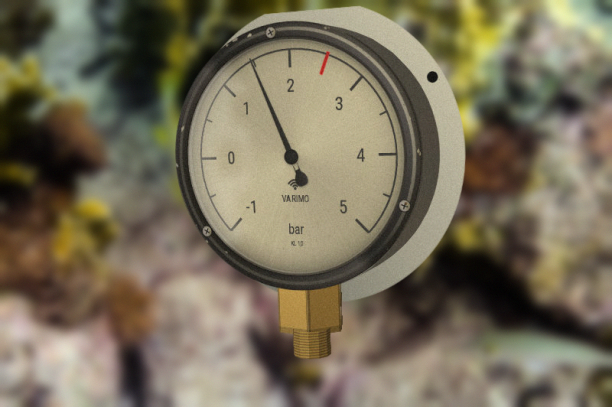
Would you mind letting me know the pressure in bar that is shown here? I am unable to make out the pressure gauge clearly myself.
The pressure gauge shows 1.5 bar
